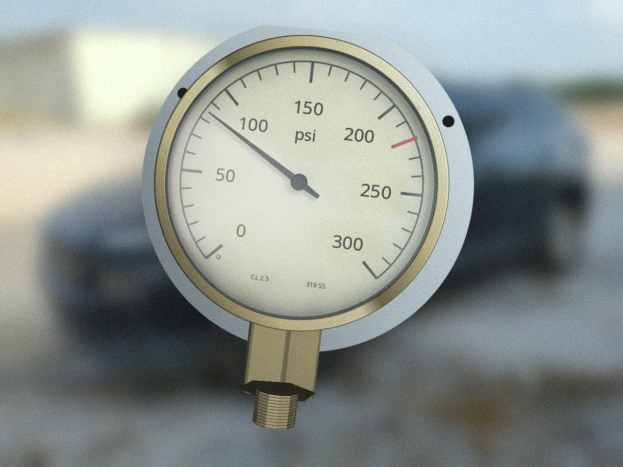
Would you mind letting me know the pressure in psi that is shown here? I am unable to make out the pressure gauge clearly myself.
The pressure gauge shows 85 psi
